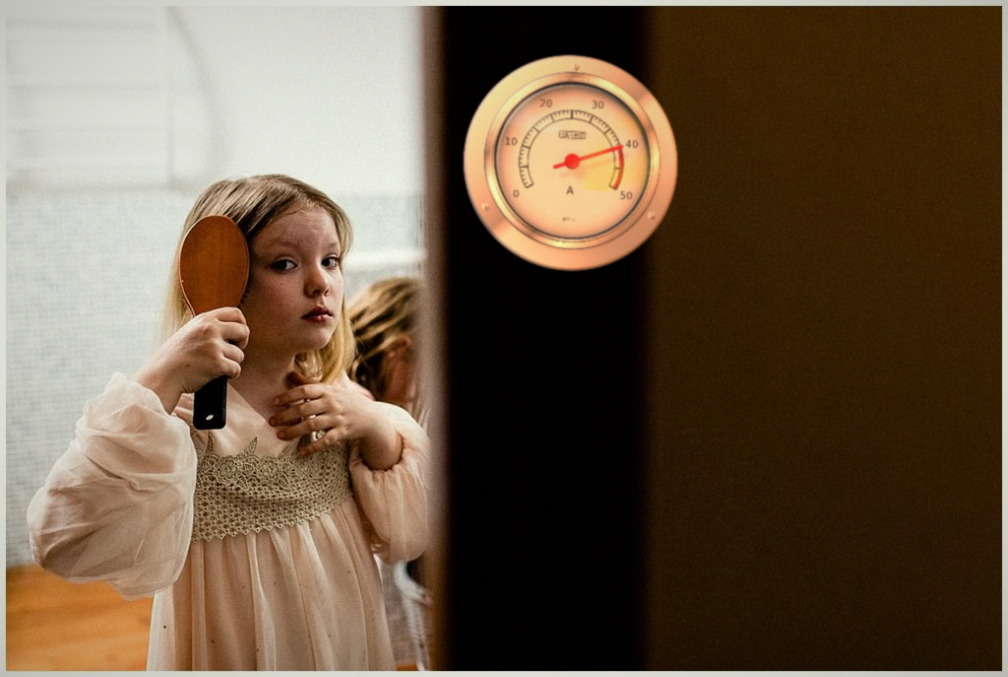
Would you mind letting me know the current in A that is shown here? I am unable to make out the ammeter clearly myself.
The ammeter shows 40 A
